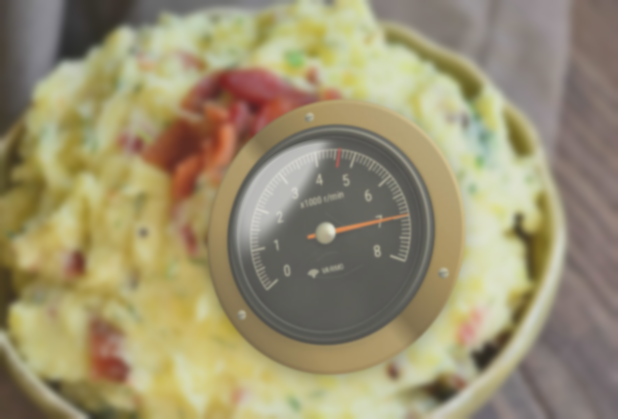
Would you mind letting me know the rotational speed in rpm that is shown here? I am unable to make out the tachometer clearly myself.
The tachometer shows 7000 rpm
